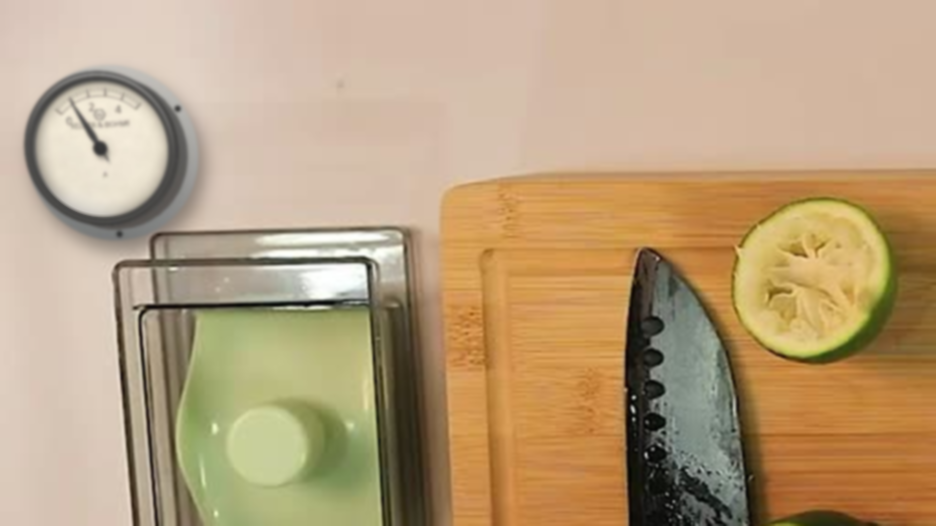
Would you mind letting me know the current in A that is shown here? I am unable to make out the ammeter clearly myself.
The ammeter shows 1 A
